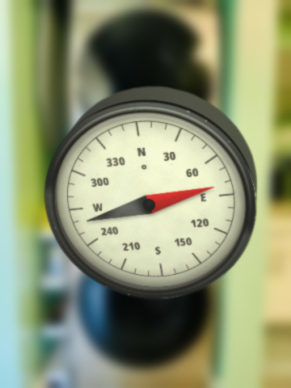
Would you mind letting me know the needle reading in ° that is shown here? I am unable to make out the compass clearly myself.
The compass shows 80 °
